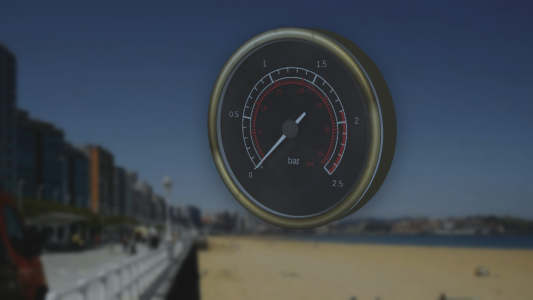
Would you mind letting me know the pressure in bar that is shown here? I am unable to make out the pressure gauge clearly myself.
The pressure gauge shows 0 bar
